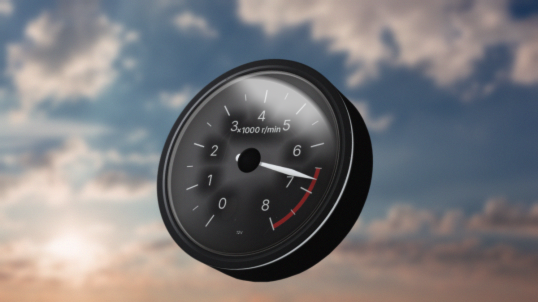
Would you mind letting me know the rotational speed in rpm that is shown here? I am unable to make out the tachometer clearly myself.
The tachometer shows 6750 rpm
